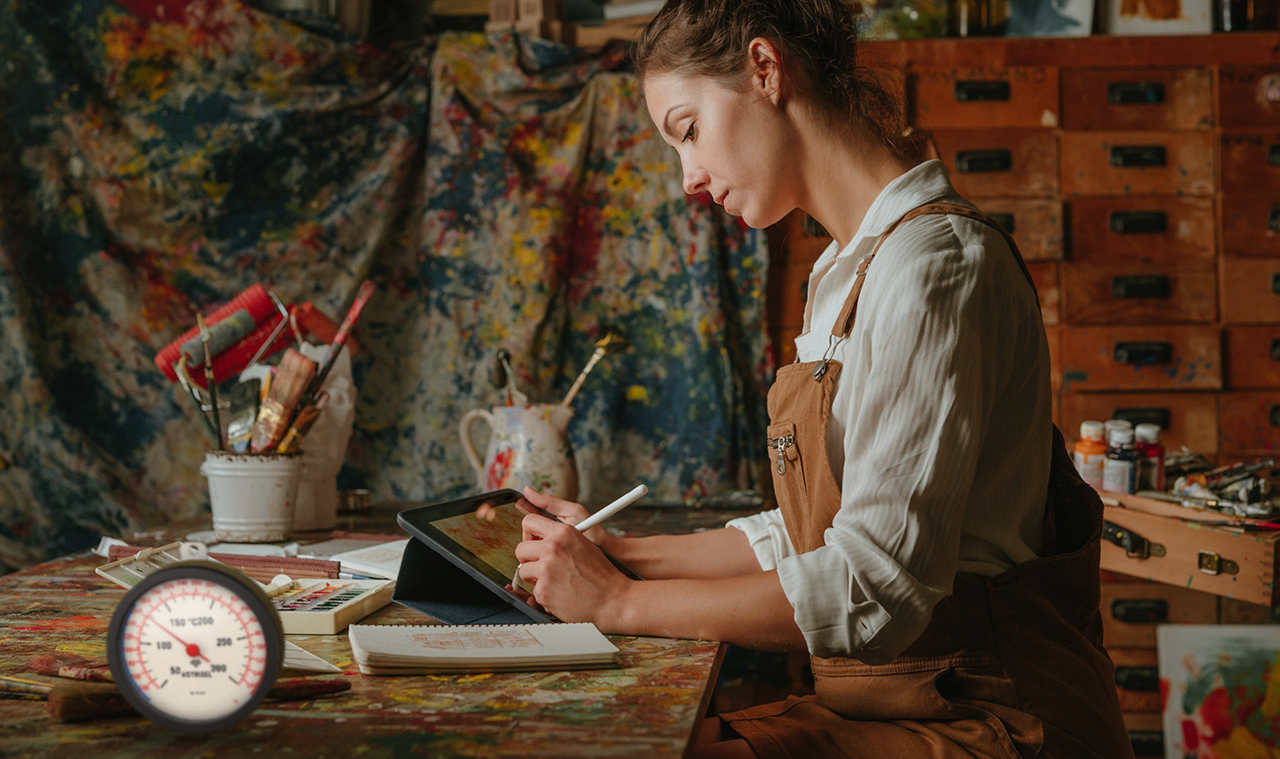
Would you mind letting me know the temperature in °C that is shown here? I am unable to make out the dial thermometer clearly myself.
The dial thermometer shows 130 °C
